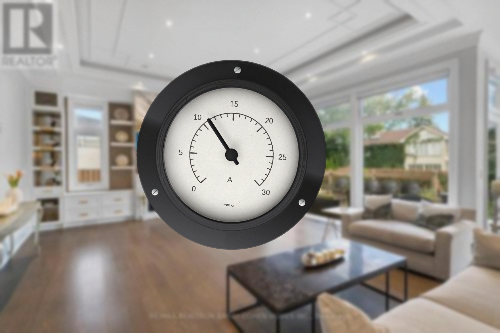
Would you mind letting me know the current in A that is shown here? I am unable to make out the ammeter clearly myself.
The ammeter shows 11 A
